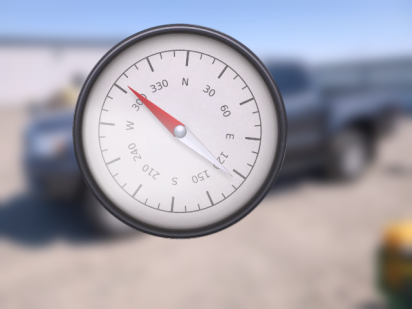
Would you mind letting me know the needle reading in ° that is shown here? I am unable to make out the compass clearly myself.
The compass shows 305 °
